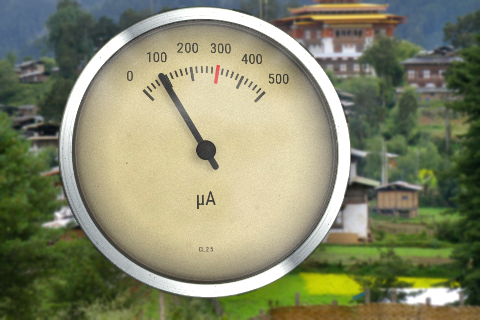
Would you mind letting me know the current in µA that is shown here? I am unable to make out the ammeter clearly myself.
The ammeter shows 80 µA
